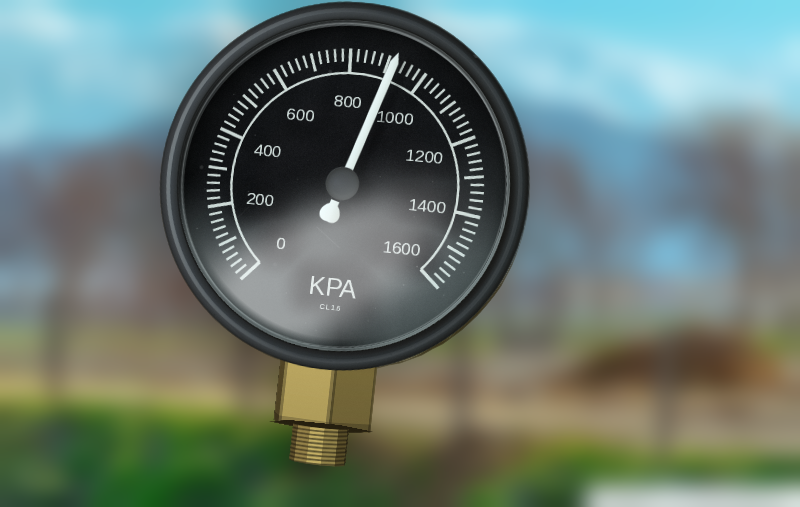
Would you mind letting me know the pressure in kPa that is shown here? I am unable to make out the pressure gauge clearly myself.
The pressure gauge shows 920 kPa
